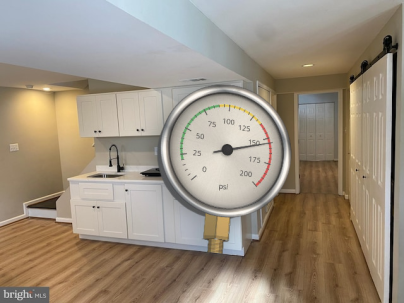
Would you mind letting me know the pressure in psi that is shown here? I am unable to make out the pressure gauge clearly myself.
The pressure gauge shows 155 psi
